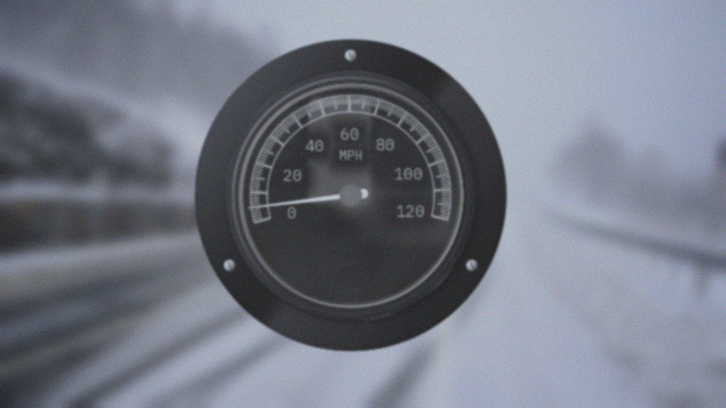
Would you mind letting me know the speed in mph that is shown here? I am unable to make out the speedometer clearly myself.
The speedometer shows 5 mph
